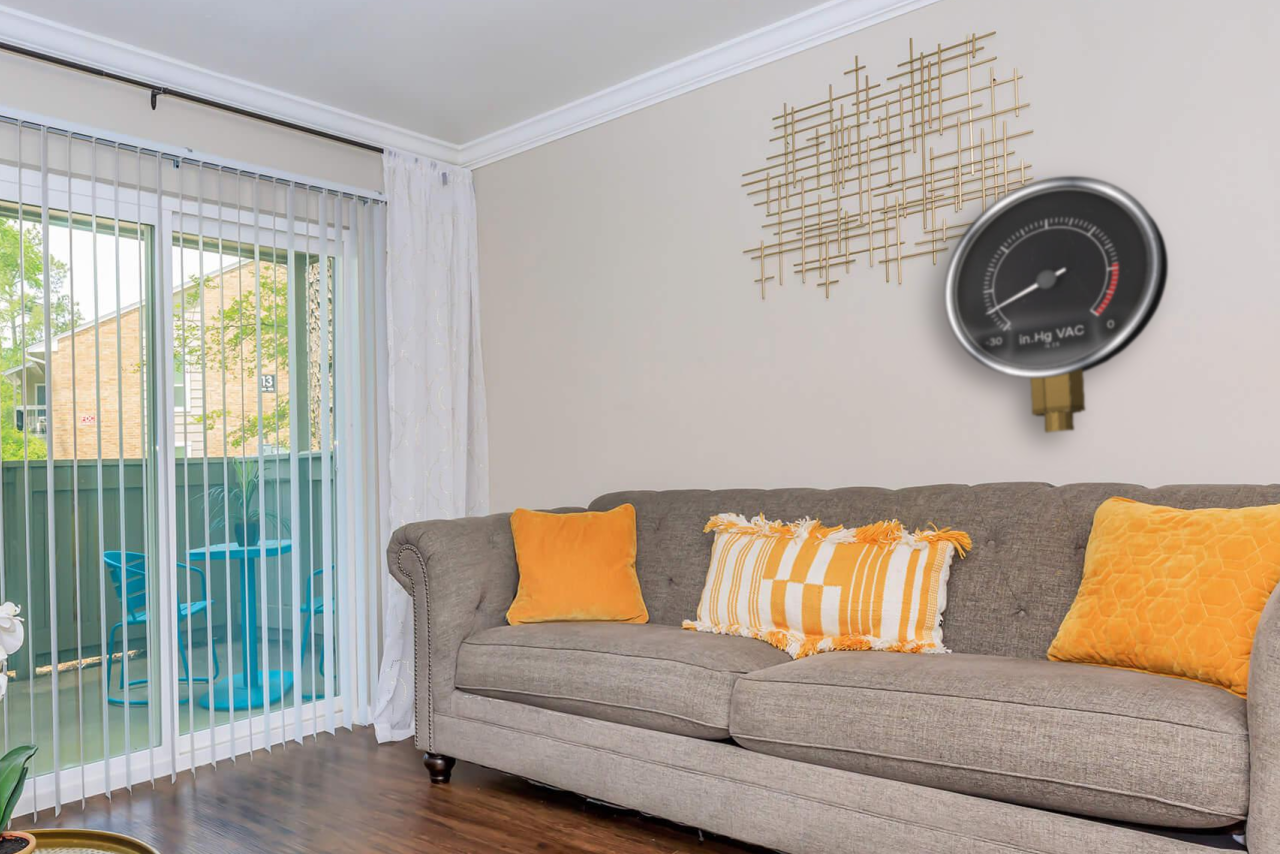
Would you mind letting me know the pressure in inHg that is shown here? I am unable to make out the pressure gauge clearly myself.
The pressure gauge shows -27.5 inHg
